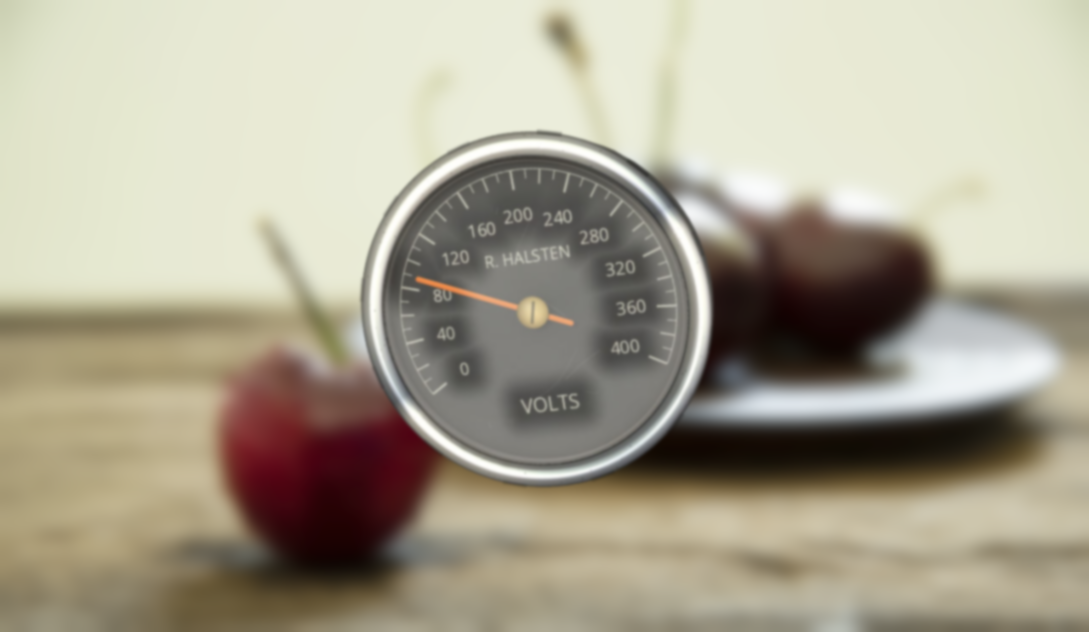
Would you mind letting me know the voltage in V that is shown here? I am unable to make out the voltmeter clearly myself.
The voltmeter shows 90 V
